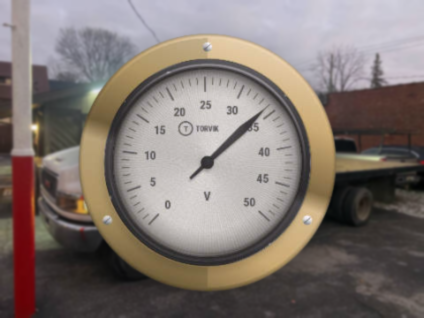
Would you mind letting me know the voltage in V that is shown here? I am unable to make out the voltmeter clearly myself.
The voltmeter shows 34 V
